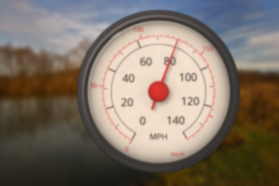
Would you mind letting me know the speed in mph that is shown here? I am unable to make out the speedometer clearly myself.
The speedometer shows 80 mph
